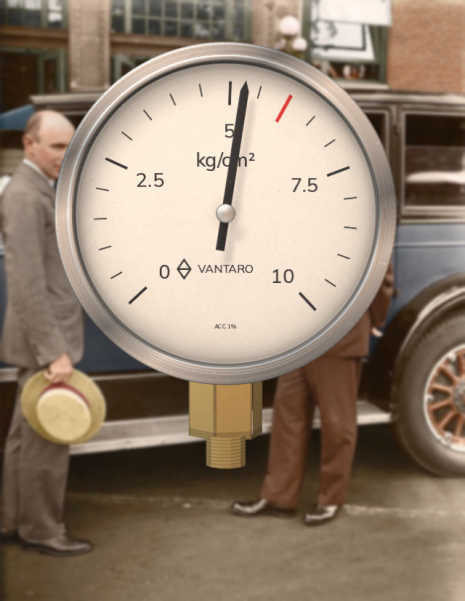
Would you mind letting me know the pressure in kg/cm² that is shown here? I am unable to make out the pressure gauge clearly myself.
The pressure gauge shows 5.25 kg/cm²
